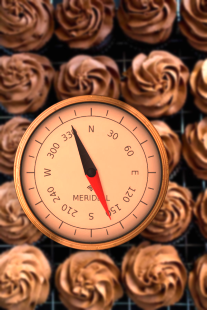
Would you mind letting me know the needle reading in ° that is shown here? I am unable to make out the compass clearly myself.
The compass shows 157.5 °
